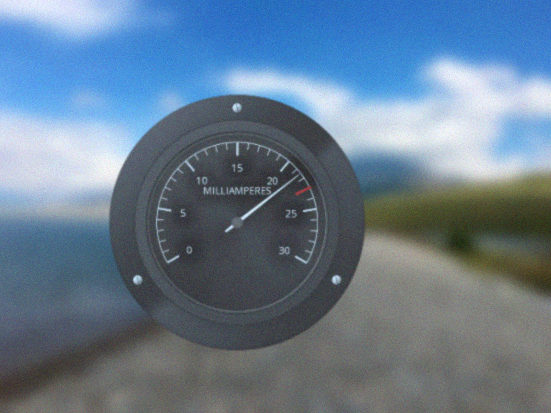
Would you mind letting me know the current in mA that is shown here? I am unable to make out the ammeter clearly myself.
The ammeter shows 21.5 mA
